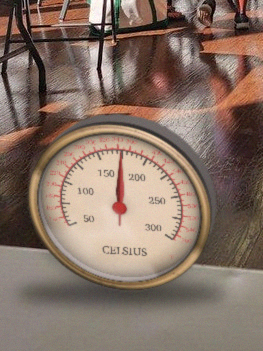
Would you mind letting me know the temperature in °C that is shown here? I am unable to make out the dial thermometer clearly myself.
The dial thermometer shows 175 °C
